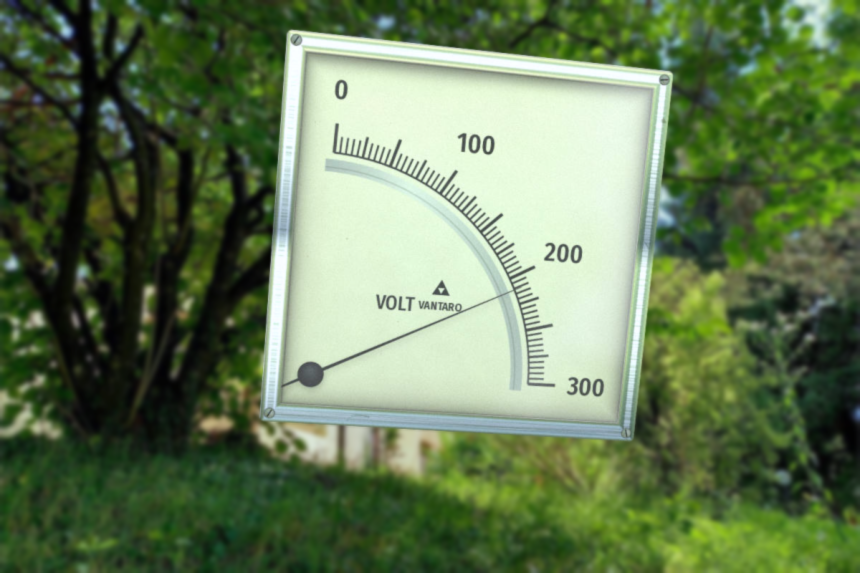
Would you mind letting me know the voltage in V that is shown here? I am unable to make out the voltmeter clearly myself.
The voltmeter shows 210 V
